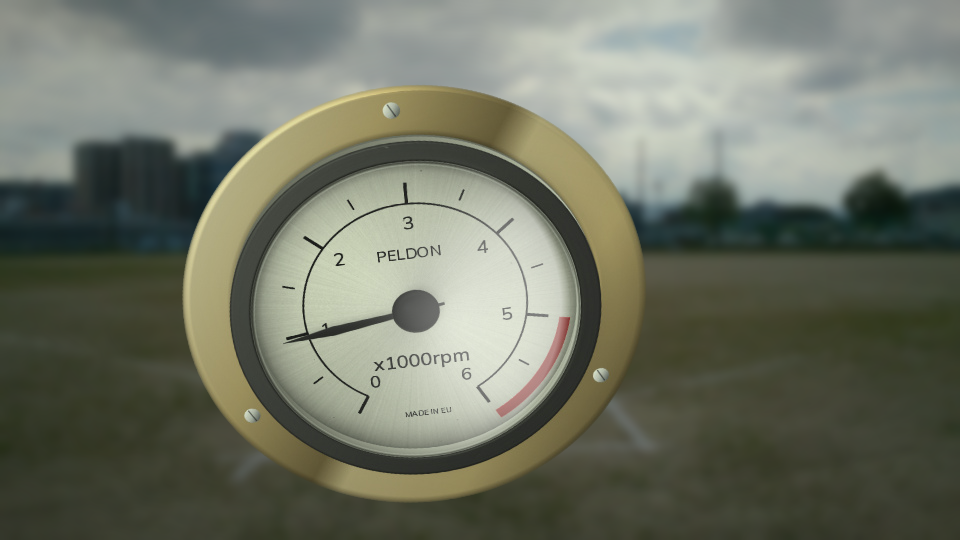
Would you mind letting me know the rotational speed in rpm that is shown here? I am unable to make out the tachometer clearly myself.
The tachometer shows 1000 rpm
